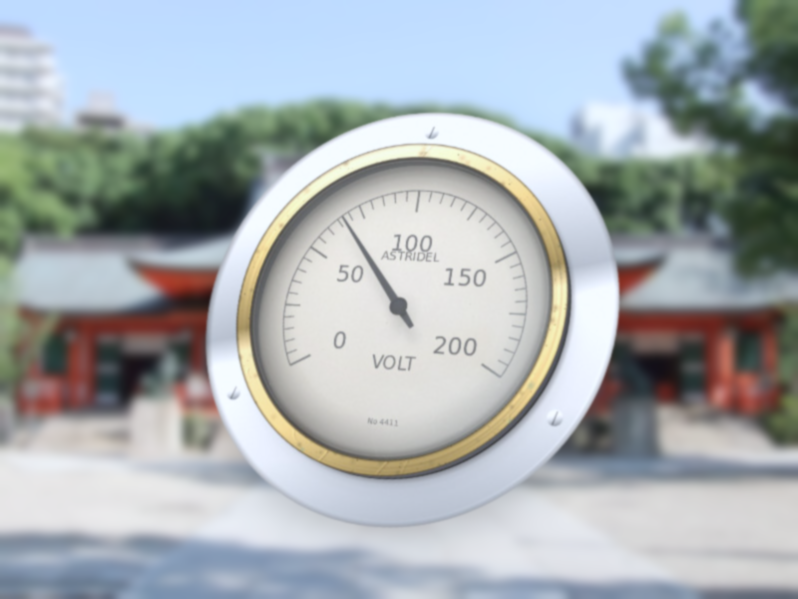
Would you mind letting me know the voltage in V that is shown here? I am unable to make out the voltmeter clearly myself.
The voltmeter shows 67.5 V
